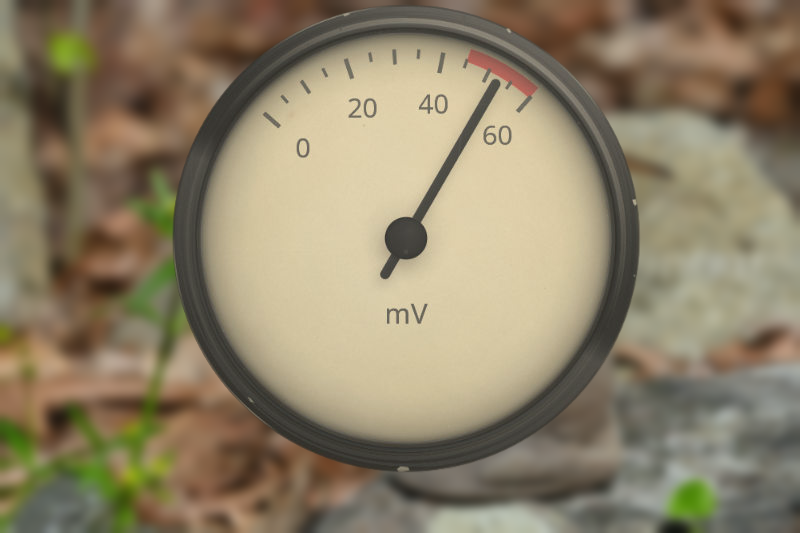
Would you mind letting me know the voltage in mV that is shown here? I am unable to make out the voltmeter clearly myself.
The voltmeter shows 52.5 mV
